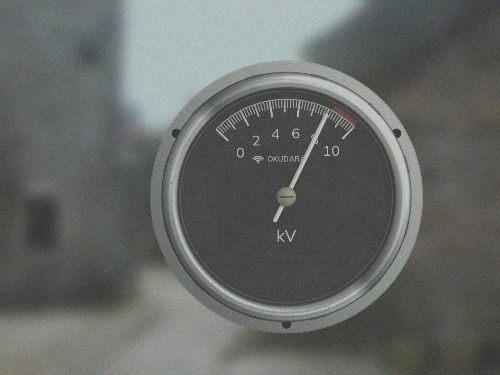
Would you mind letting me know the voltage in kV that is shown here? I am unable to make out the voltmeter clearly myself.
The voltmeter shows 8 kV
